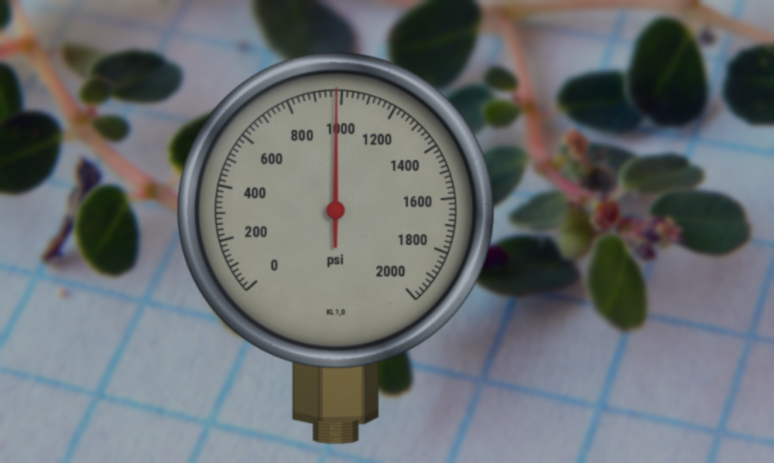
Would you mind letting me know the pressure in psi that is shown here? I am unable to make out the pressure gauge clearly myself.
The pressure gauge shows 980 psi
